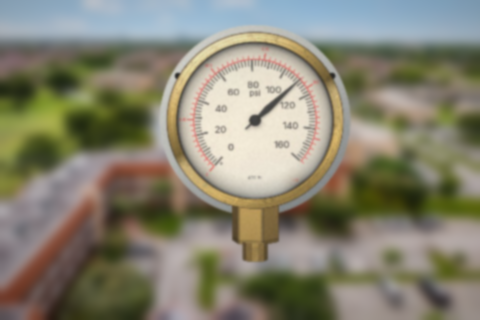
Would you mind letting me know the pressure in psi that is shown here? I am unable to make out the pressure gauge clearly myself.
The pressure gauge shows 110 psi
